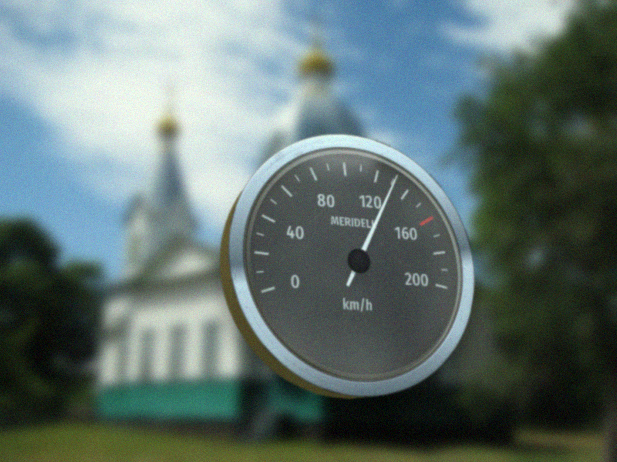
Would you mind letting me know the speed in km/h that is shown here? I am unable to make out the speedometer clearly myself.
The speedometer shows 130 km/h
